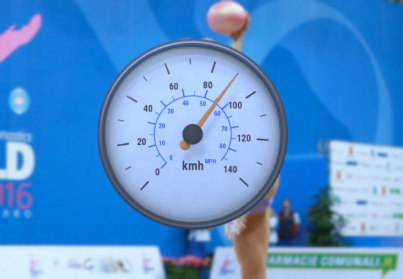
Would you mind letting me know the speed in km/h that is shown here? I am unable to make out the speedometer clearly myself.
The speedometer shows 90 km/h
